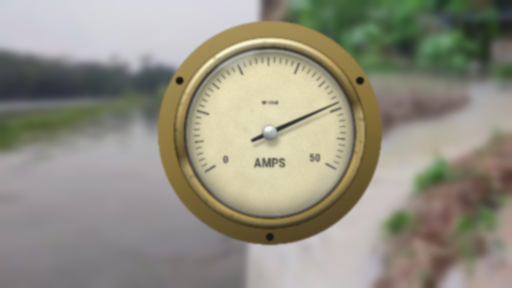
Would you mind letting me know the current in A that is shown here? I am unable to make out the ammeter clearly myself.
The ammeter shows 39 A
